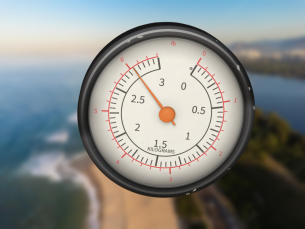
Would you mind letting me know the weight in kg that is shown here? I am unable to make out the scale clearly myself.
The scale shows 2.75 kg
